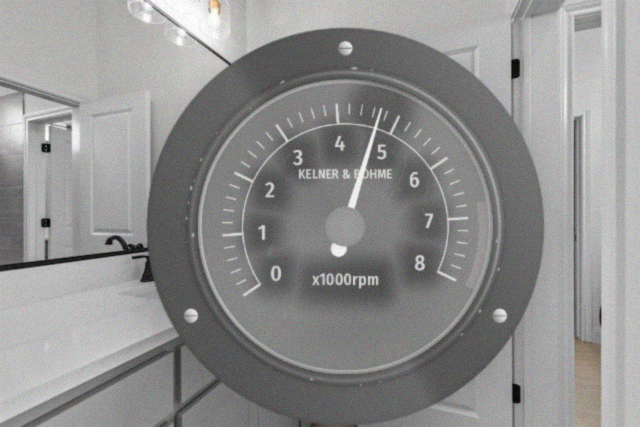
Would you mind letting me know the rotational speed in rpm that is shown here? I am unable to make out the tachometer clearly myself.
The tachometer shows 4700 rpm
